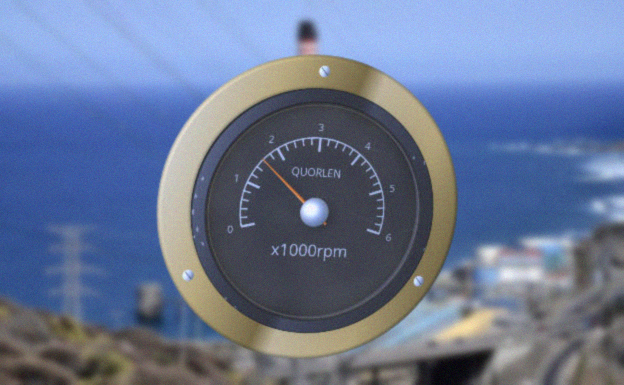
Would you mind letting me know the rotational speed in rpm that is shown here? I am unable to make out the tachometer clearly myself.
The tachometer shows 1600 rpm
